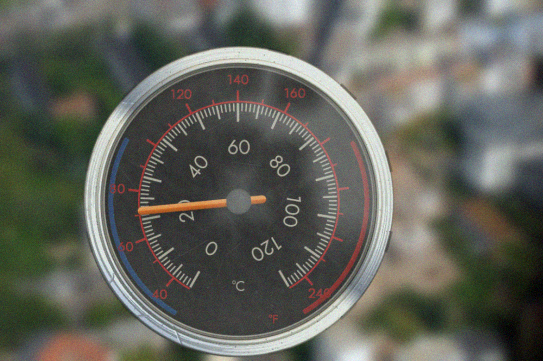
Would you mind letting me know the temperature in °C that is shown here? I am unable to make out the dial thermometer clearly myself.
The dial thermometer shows 22 °C
